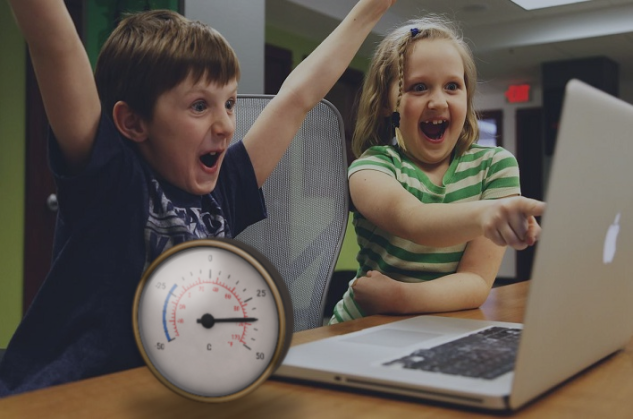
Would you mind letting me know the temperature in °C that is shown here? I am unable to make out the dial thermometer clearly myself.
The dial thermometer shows 35 °C
